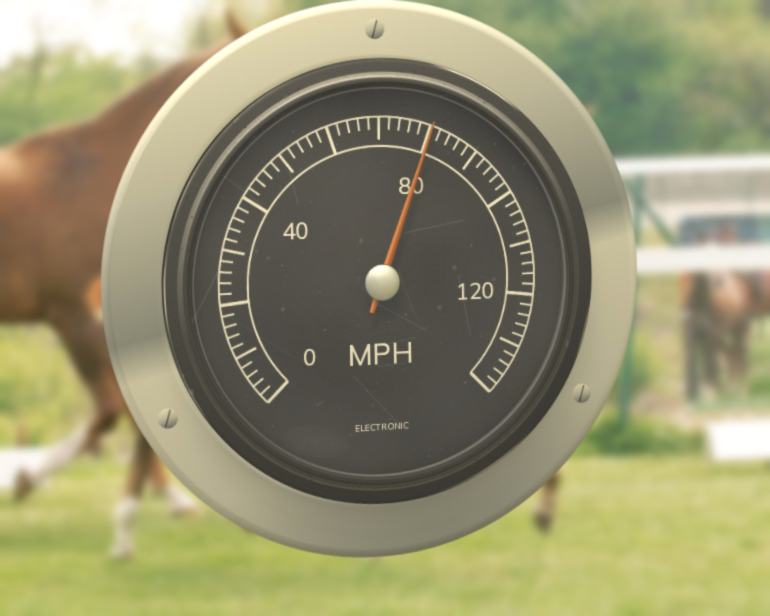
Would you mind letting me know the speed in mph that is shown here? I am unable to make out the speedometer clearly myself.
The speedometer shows 80 mph
